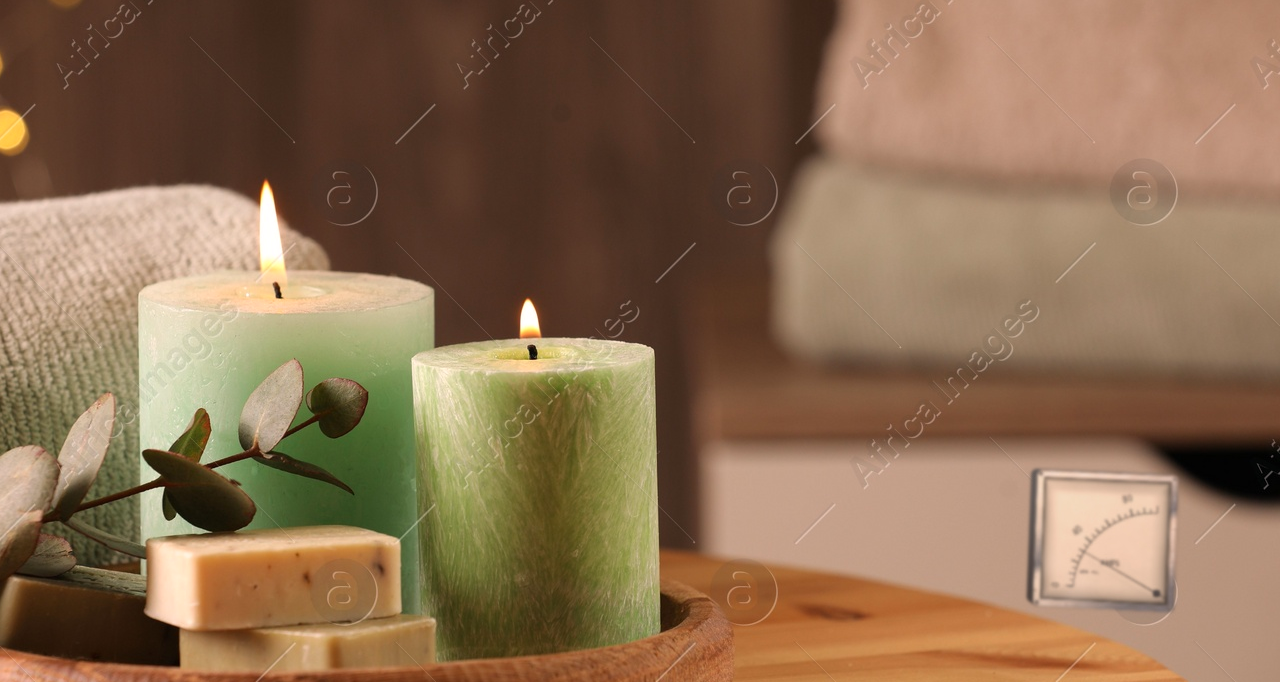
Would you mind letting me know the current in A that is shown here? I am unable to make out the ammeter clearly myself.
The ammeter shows 30 A
